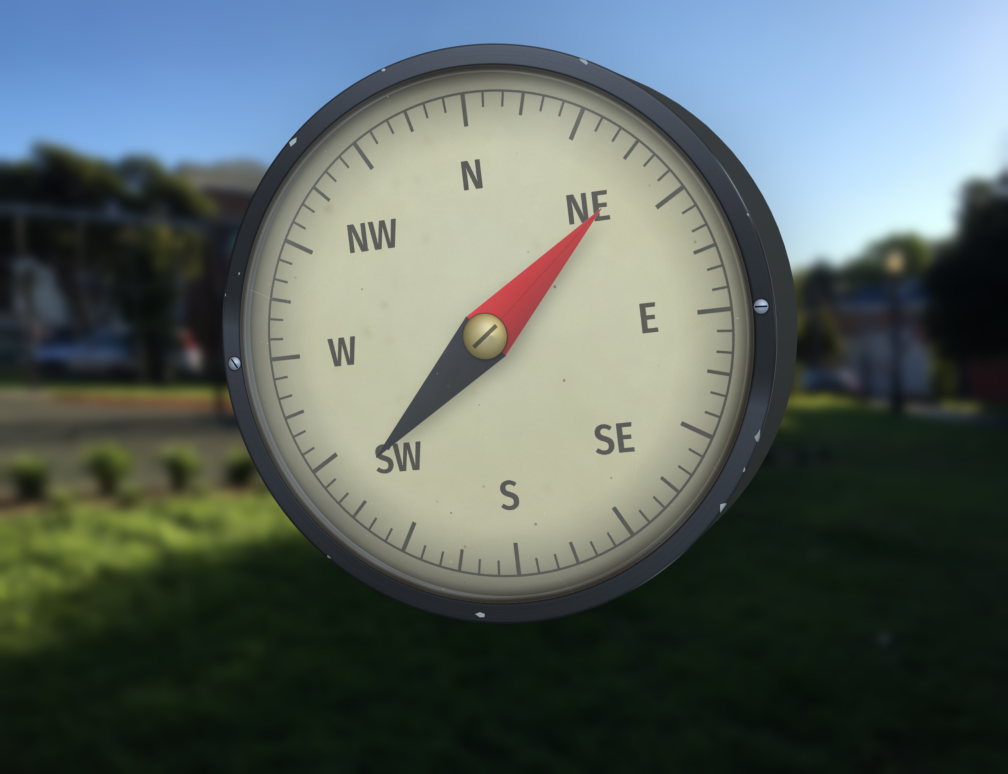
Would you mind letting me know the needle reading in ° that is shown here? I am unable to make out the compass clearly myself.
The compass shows 50 °
